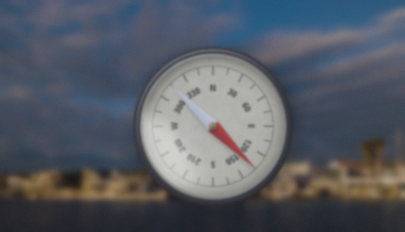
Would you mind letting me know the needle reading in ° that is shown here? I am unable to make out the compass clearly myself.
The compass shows 135 °
